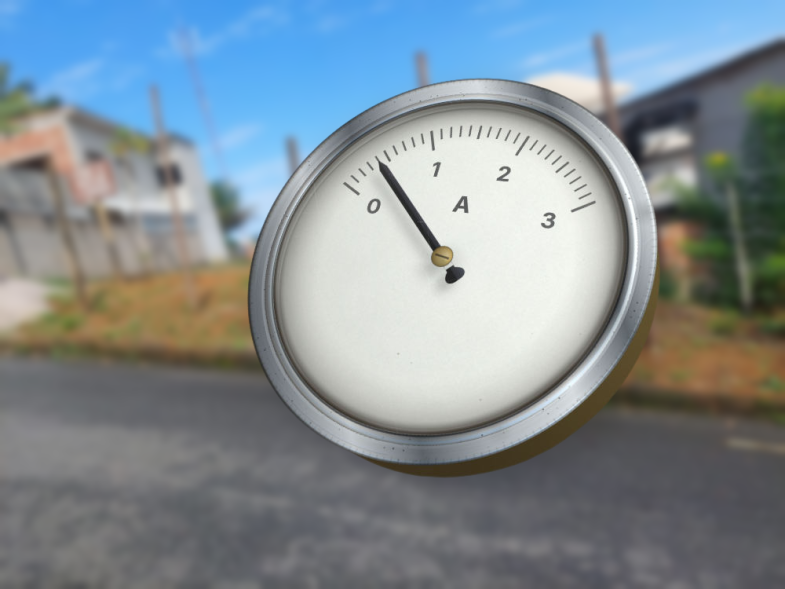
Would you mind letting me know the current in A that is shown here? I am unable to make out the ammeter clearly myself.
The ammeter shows 0.4 A
